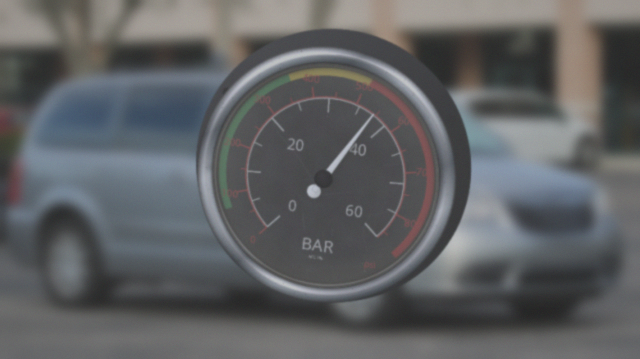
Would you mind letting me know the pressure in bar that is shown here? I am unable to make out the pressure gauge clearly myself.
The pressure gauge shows 37.5 bar
